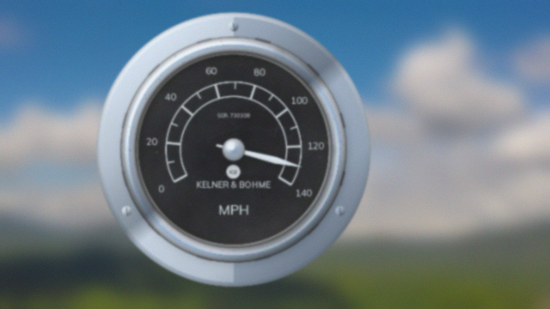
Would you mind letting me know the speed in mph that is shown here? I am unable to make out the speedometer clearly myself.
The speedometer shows 130 mph
